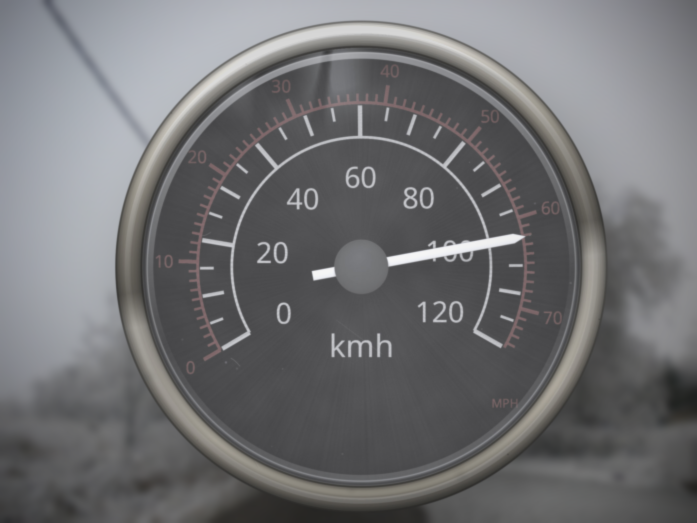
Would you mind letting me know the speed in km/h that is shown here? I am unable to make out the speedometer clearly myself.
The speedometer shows 100 km/h
